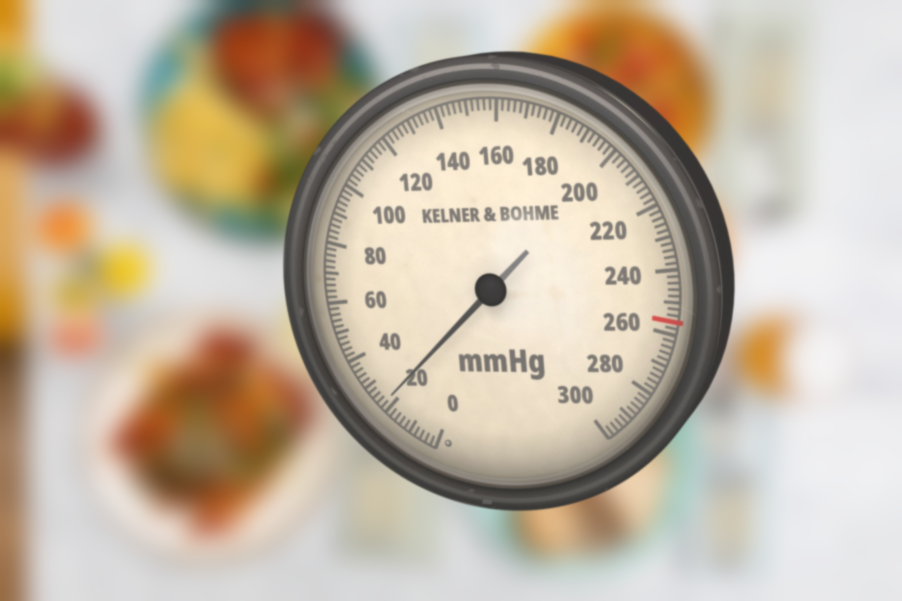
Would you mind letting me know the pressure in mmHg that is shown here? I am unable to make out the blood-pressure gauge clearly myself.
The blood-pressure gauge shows 22 mmHg
